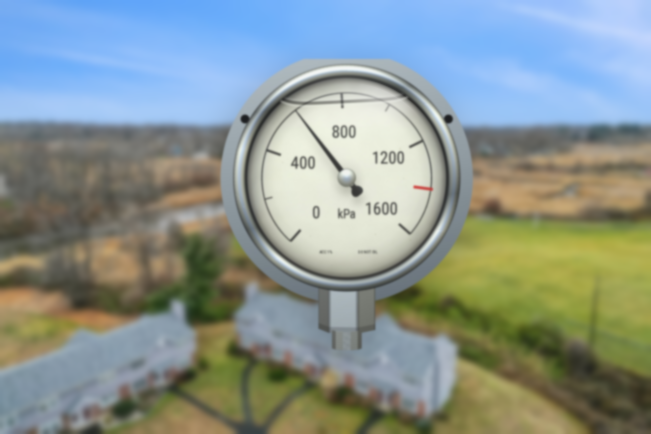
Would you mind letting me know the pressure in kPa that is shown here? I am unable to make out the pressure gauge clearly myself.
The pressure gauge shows 600 kPa
